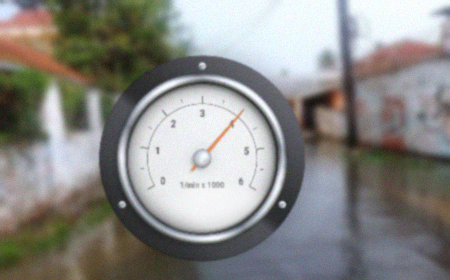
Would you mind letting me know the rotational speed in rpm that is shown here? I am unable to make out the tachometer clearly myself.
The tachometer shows 4000 rpm
